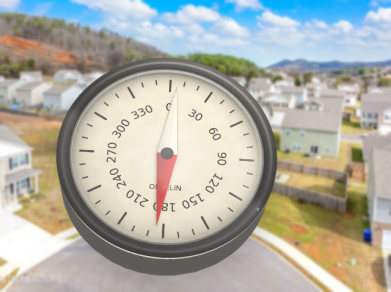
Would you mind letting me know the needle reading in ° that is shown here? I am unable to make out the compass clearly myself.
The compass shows 185 °
